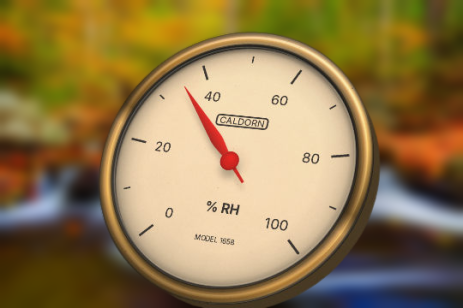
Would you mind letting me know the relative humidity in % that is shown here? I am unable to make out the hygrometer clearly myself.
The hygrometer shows 35 %
